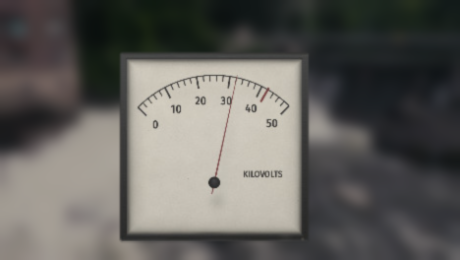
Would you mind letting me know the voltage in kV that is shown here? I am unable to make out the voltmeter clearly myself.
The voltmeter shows 32 kV
